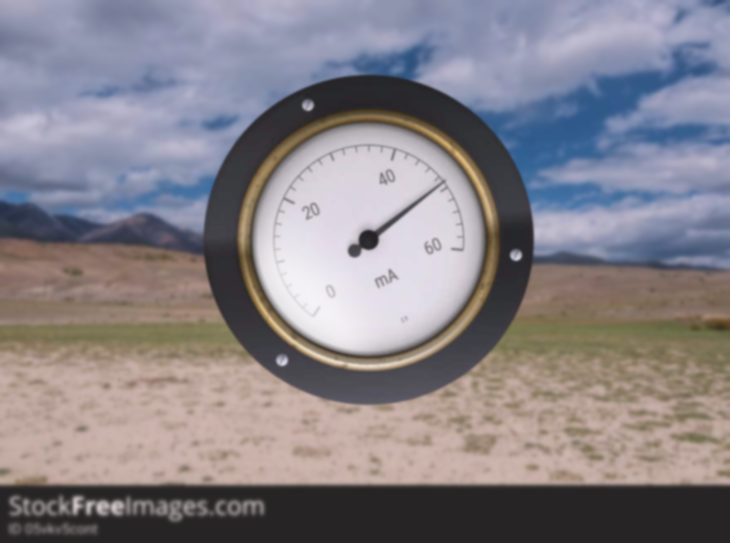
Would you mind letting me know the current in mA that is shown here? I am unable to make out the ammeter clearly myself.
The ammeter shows 49 mA
